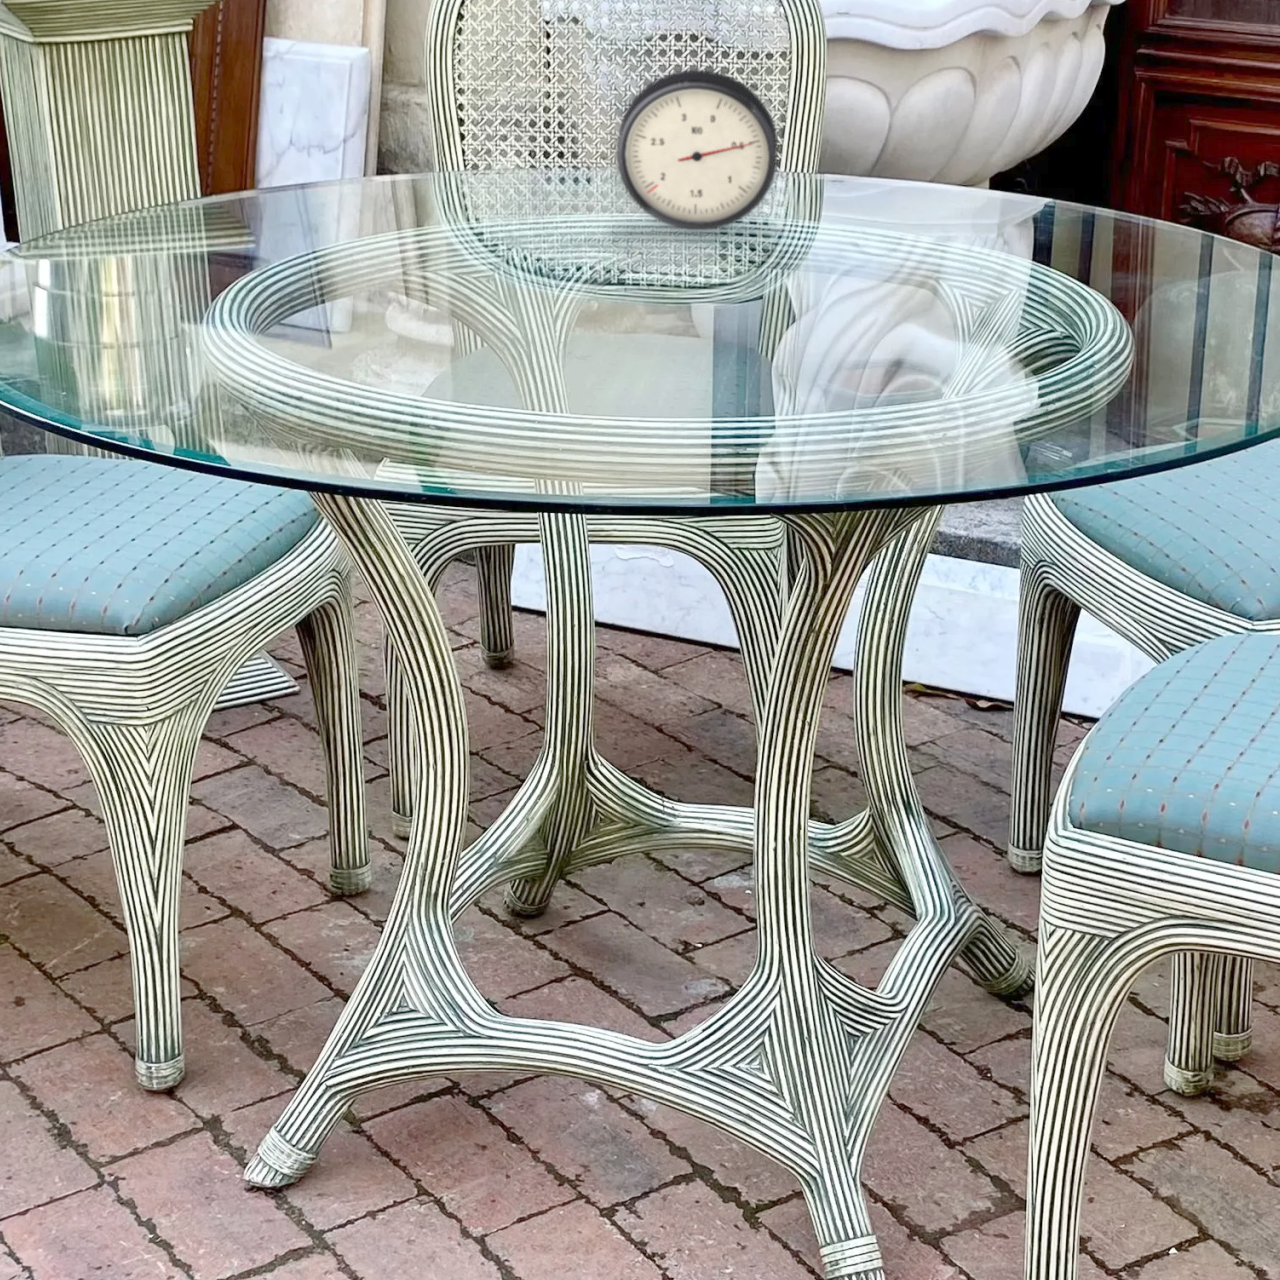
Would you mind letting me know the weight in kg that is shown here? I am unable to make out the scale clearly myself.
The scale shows 0.5 kg
